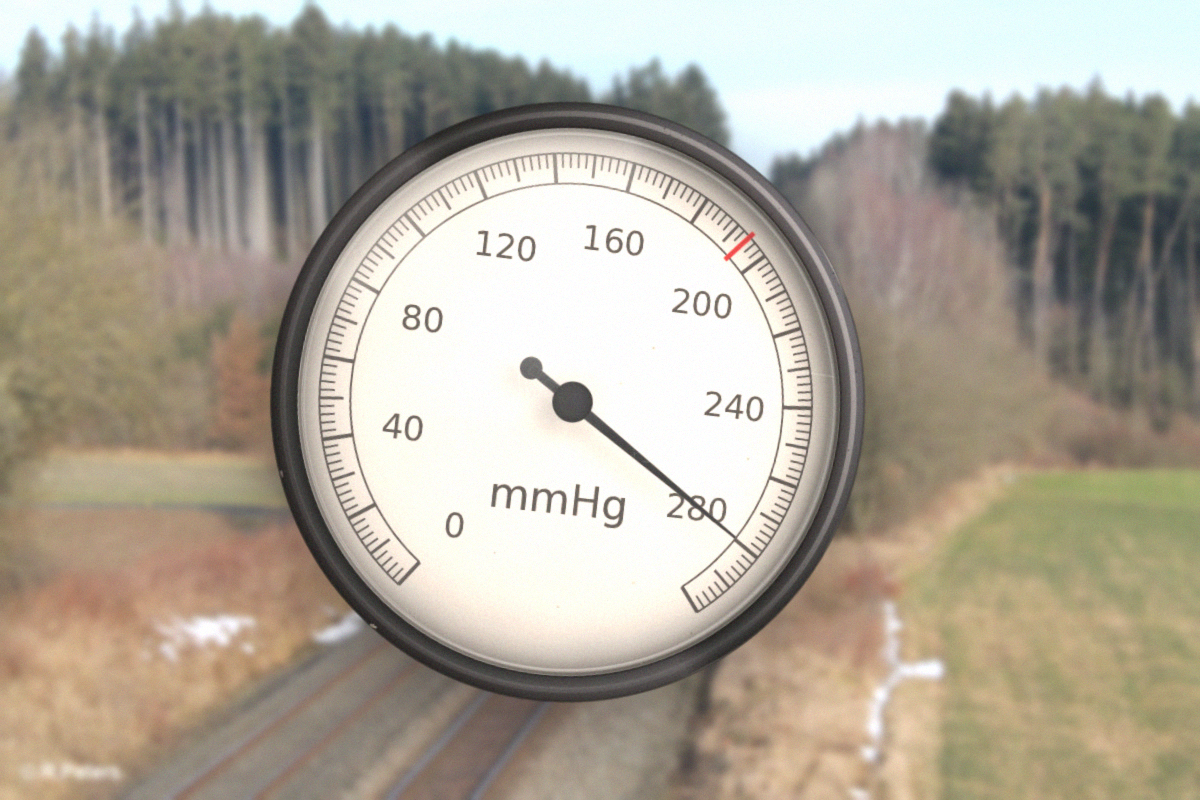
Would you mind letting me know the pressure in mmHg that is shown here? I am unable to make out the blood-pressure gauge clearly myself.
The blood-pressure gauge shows 280 mmHg
